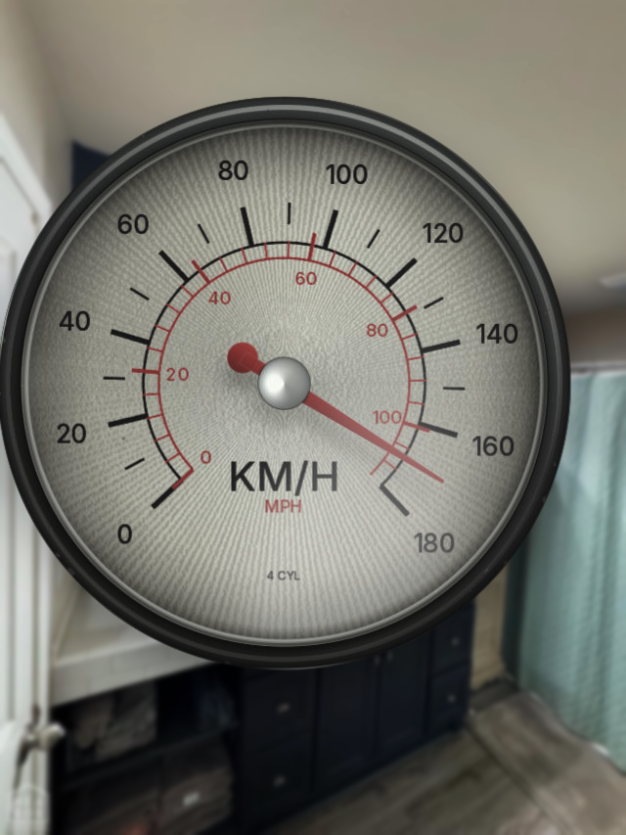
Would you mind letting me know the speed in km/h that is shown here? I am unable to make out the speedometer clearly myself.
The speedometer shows 170 km/h
